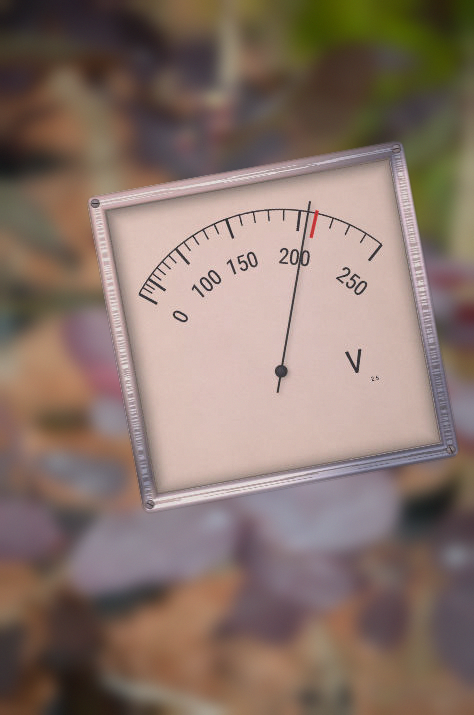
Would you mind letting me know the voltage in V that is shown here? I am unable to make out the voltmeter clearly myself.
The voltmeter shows 205 V
